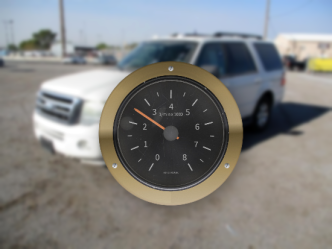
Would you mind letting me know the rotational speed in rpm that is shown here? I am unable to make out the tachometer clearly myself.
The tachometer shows 2500 rpm
